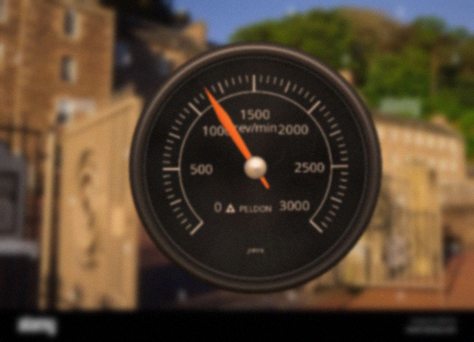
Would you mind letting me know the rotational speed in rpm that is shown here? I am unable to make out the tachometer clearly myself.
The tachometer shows 1150 rpm
